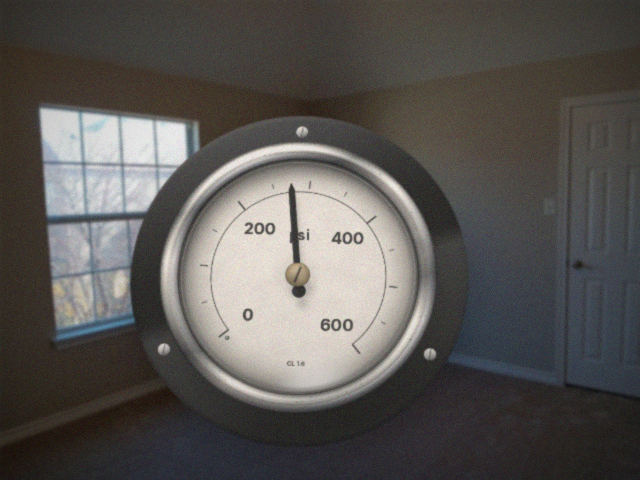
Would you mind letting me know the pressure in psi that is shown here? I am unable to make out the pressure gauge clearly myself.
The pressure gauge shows 275 psi
